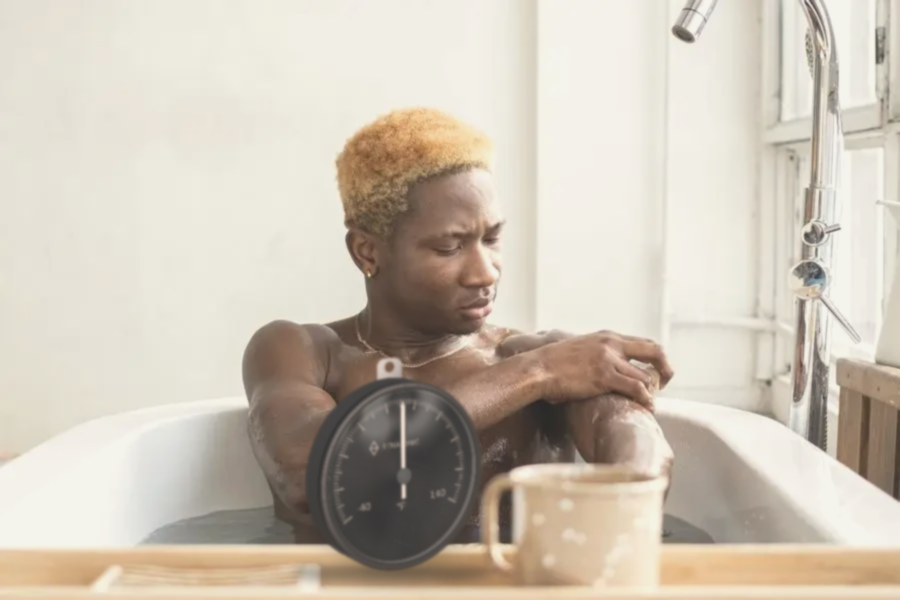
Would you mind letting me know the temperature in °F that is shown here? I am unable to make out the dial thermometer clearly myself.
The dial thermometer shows 50 °F
